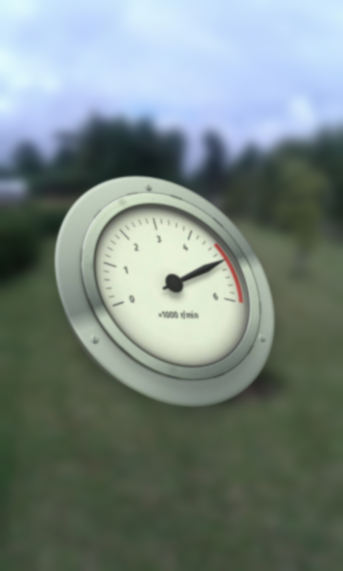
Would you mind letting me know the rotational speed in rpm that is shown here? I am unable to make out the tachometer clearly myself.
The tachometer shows 5000 rpm
